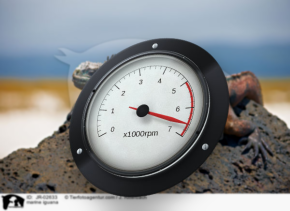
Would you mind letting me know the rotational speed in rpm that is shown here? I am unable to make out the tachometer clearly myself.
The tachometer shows 6600 rpm
